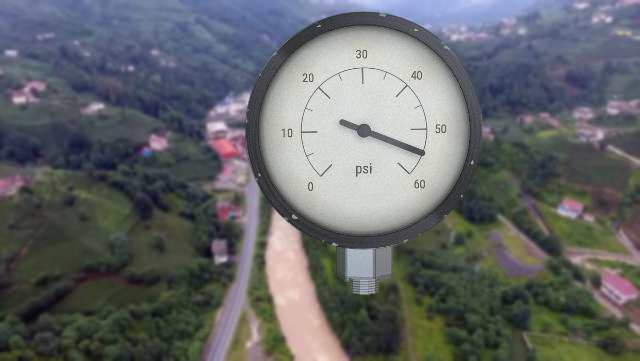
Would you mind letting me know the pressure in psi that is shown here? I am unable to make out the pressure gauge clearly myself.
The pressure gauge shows 55 psi
